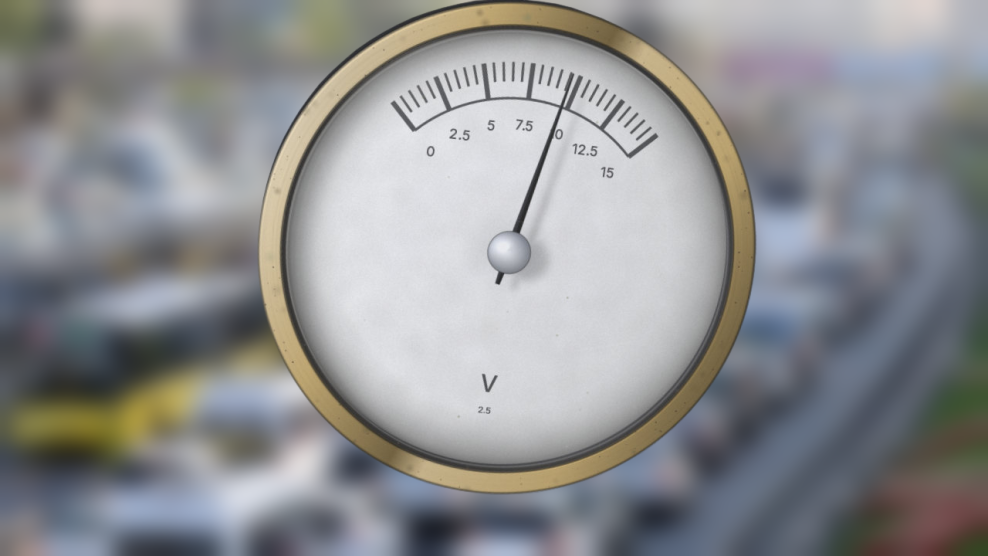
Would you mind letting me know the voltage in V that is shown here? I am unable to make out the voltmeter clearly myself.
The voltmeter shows 9.5 V
